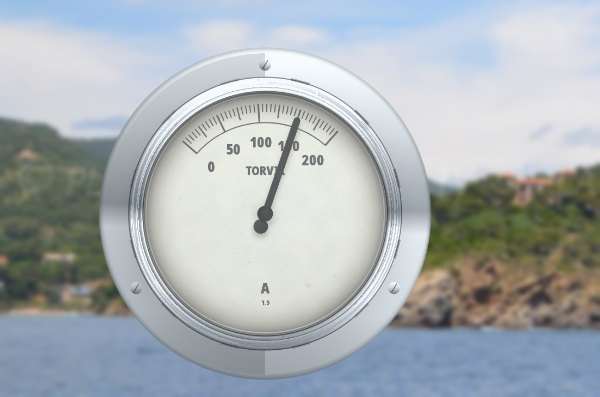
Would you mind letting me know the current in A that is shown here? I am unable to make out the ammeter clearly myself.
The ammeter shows 150 A
